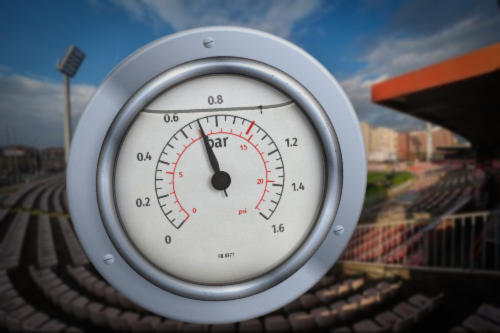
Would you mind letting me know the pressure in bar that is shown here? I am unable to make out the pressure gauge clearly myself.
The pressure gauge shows 0.7 bar
